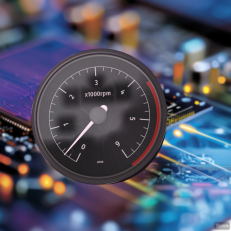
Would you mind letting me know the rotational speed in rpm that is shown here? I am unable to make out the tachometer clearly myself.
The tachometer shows 300 rpm
